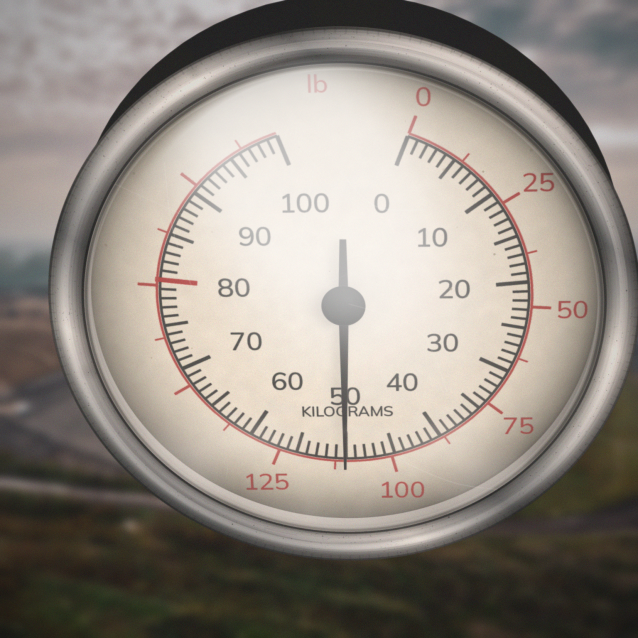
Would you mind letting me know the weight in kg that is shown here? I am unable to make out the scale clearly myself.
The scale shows 50 kg
